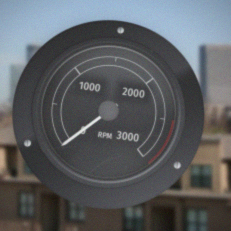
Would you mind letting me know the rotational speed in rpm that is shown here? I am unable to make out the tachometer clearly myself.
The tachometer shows 0 rpm
